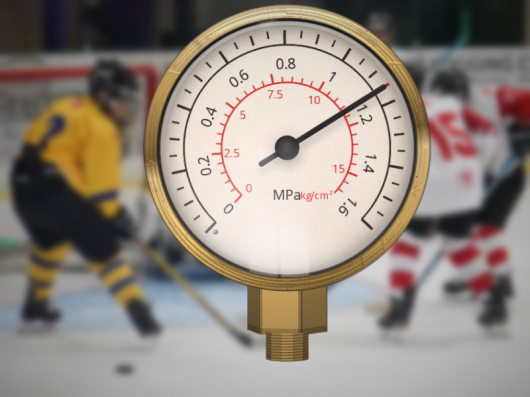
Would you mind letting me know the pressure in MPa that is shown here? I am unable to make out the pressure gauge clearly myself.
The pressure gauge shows 1.15 MPa
